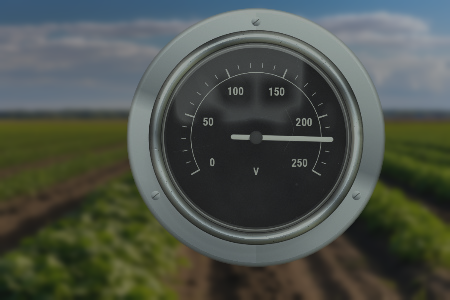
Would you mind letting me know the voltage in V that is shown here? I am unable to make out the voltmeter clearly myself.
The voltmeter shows 220 V
